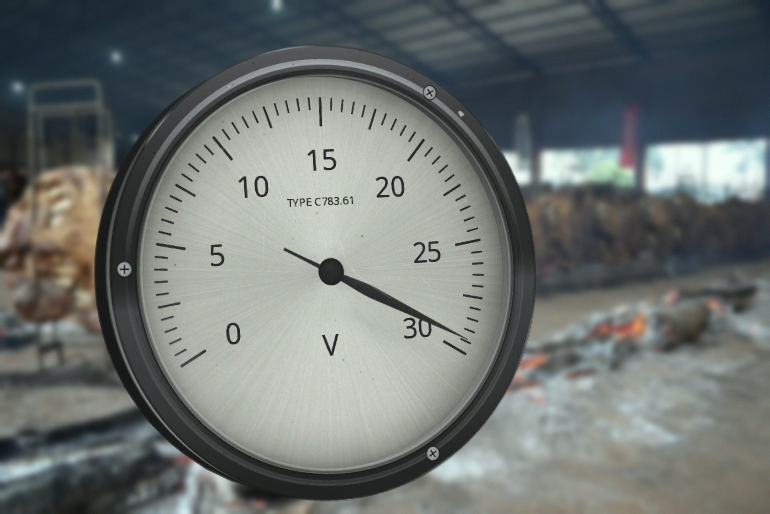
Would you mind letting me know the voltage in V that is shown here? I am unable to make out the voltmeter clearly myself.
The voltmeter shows 29.5 V
